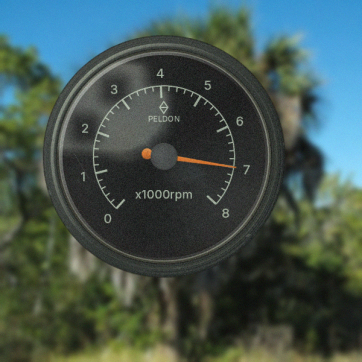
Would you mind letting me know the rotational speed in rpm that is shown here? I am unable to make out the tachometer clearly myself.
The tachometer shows 7000 rpm
